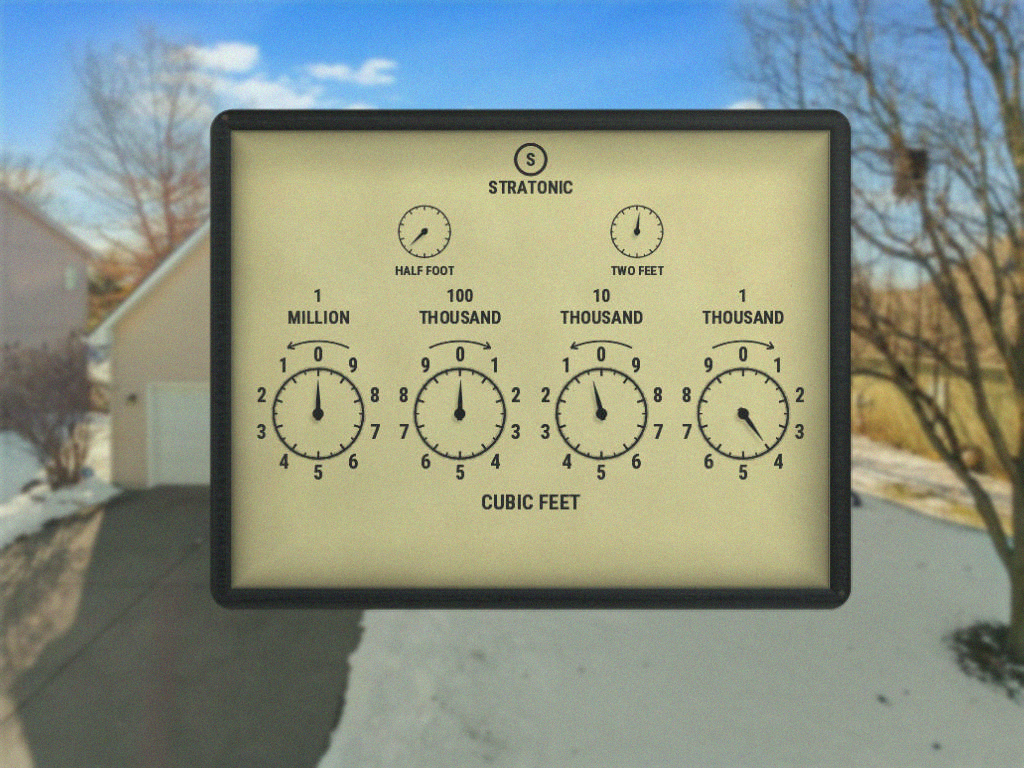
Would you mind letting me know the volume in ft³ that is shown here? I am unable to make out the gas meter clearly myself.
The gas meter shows 400 ft³
